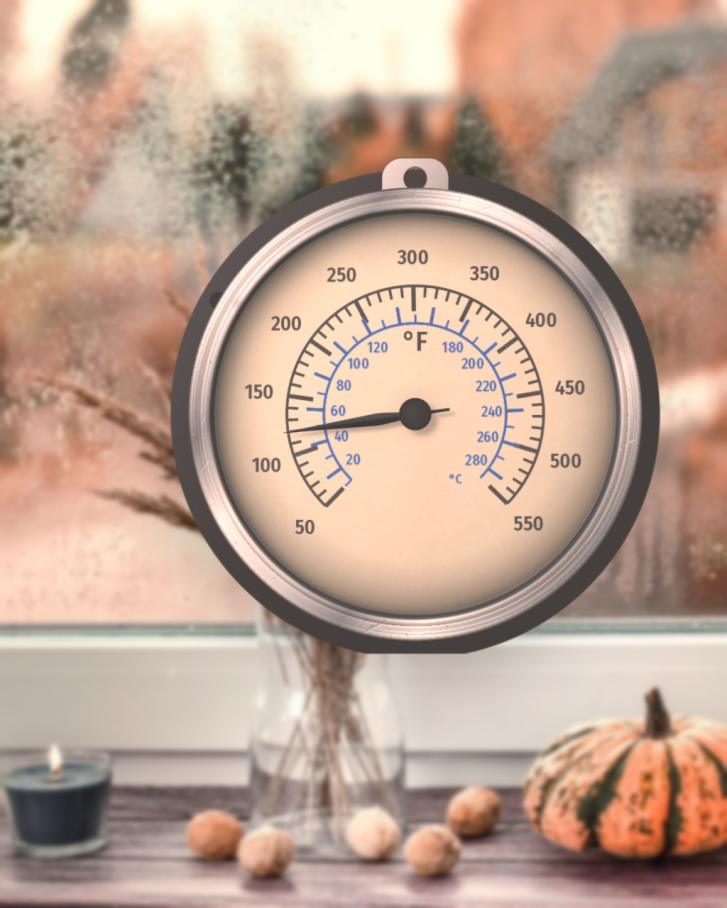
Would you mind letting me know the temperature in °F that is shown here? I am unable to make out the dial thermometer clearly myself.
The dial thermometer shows 120 °F
